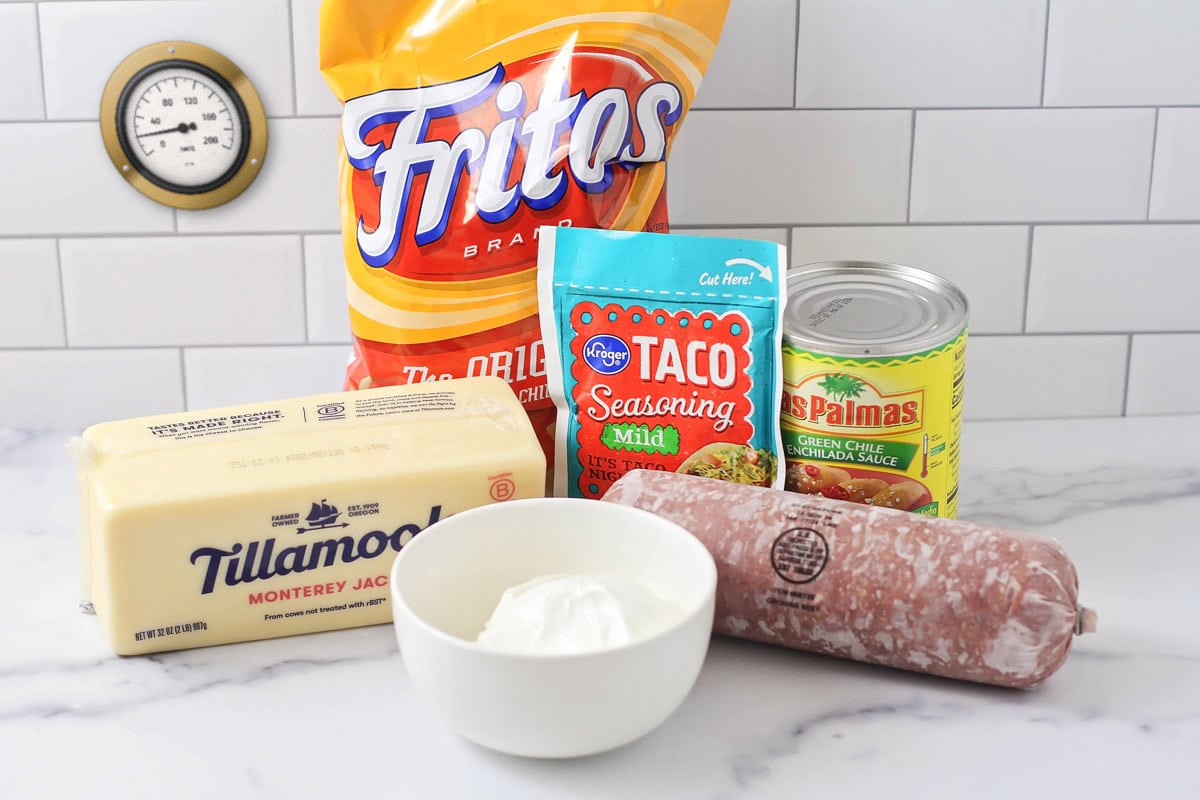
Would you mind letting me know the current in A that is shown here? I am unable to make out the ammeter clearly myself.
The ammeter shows 20 A
